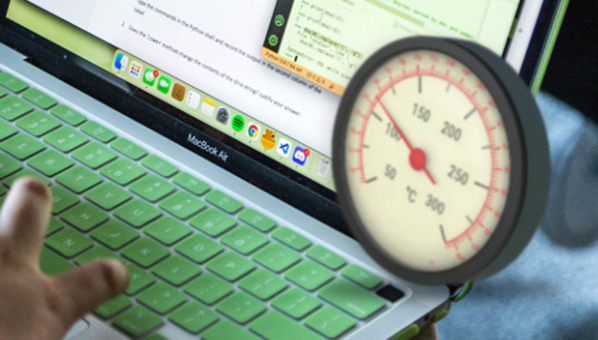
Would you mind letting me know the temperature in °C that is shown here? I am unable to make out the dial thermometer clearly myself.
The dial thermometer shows 112.5 °C
